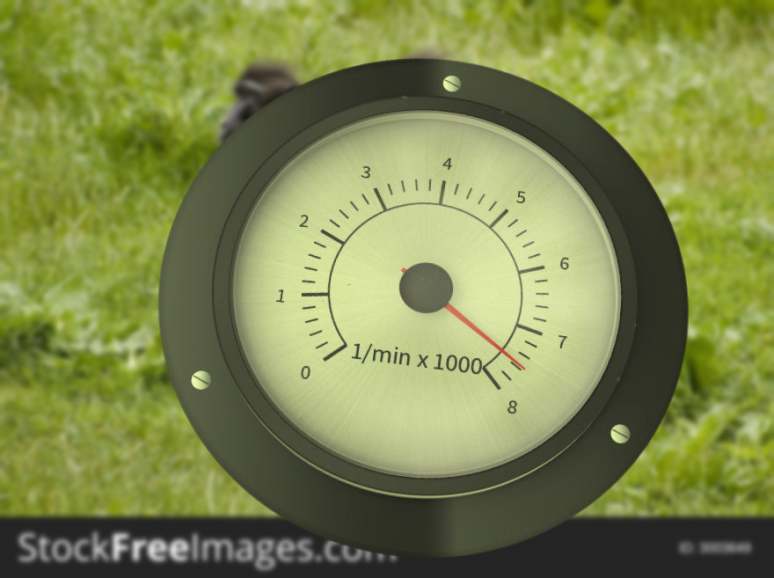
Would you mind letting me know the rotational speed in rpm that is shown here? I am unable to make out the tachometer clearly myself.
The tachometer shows 7600 rpm
